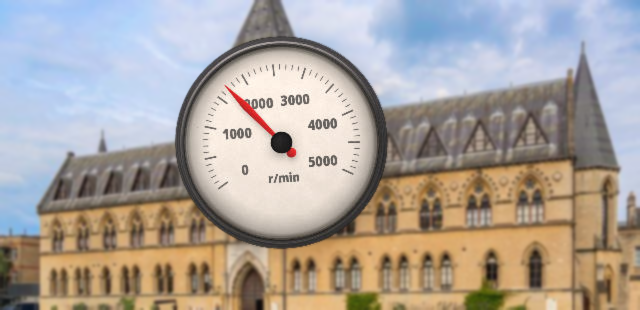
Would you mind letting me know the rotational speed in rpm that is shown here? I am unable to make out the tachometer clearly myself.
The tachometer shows 1700 rpm
